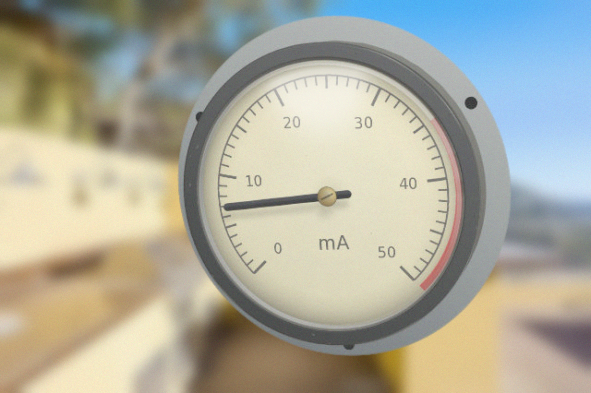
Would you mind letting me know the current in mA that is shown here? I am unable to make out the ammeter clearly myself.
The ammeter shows 7 mA
